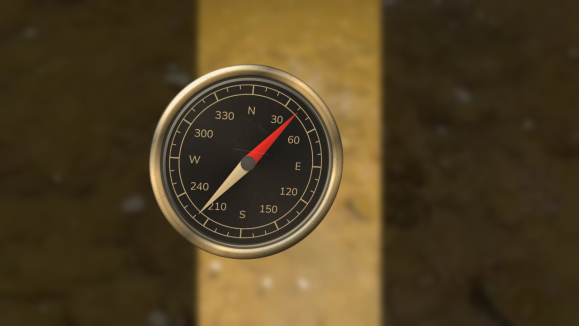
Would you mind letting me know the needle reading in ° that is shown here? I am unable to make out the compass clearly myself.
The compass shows 40 °
